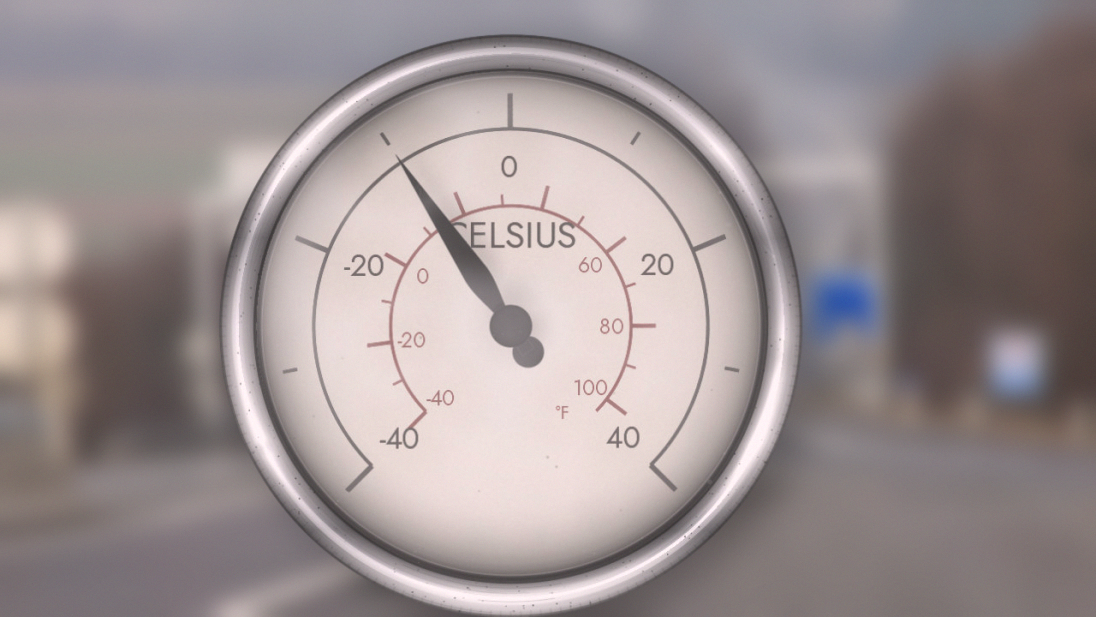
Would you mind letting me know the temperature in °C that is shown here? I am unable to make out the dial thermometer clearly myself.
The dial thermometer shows -10 °C
